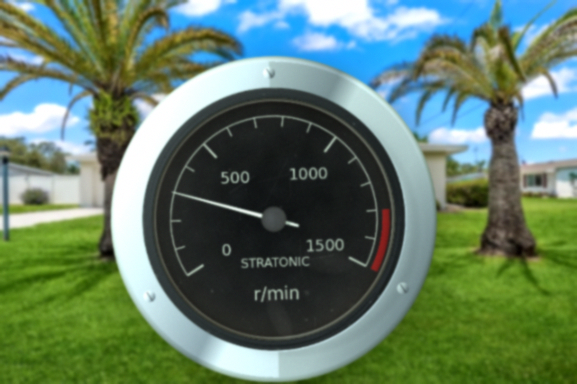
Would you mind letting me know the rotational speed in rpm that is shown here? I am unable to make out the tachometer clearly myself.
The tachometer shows 300 rpm
